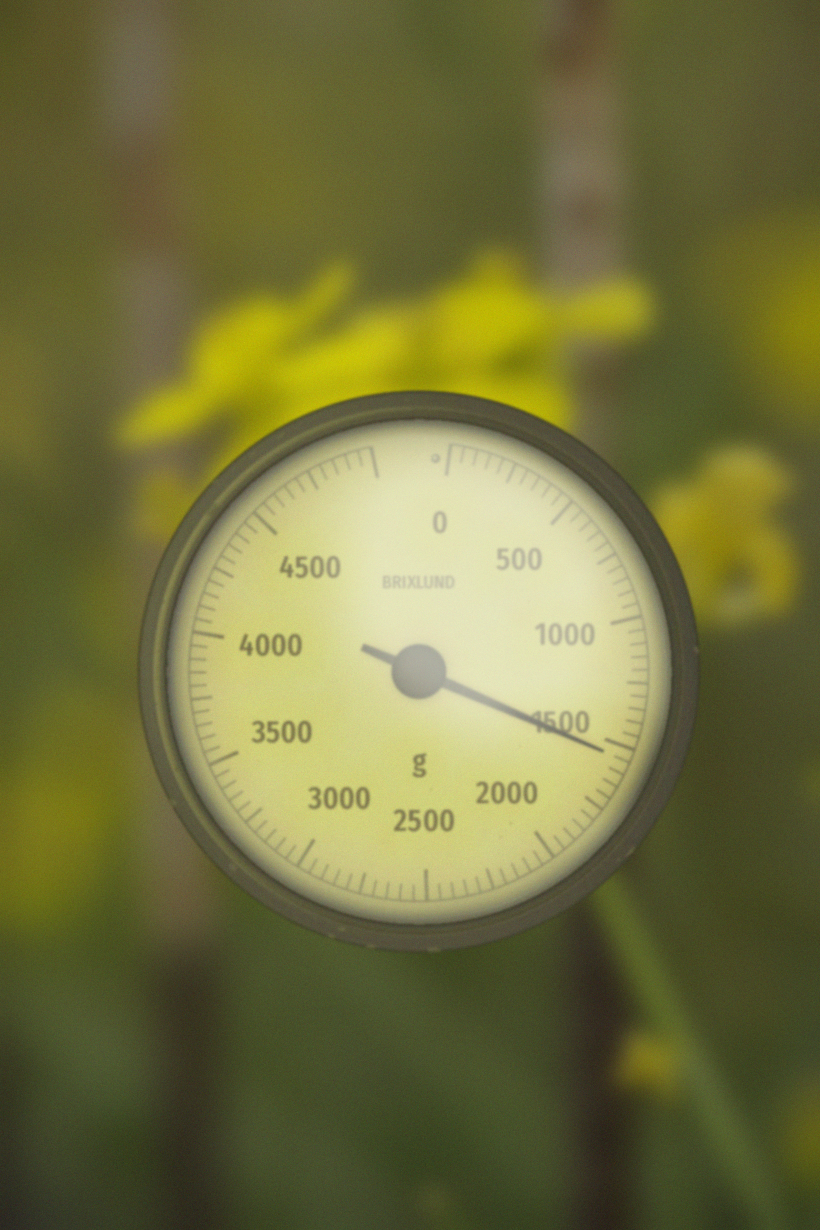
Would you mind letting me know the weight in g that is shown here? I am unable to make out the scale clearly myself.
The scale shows 1550 g
